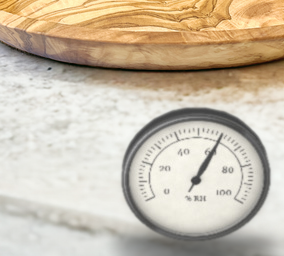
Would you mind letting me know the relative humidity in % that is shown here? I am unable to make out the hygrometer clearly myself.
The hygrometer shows 60 %
